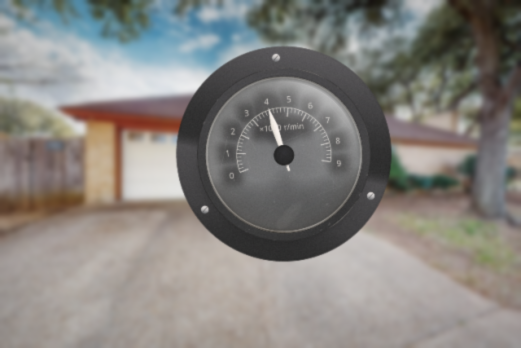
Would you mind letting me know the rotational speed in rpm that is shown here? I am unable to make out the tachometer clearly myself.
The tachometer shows 4000 rpm
